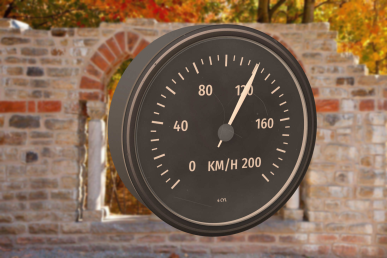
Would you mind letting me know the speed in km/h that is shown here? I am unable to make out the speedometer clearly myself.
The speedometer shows 120 km/h
